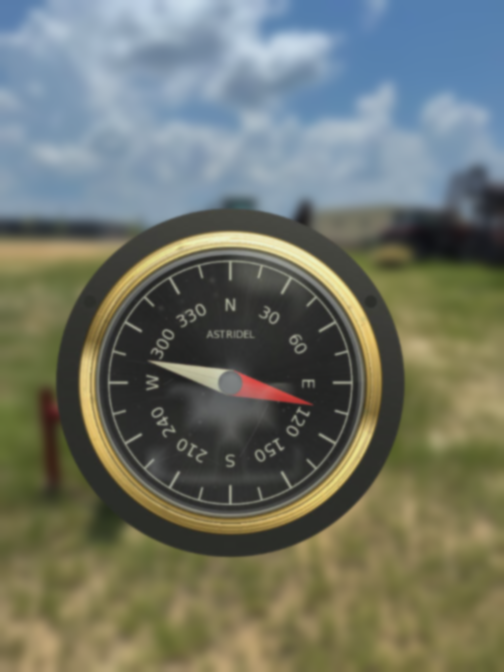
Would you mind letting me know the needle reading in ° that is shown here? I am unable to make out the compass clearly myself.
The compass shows 105 °
